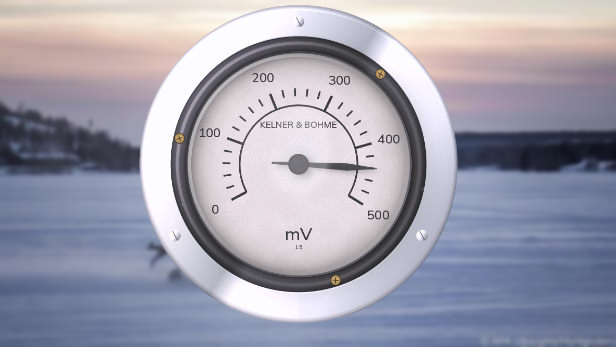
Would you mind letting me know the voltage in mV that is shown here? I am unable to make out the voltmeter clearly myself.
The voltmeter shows 440 mV
